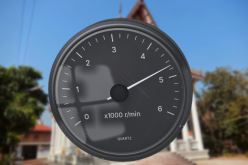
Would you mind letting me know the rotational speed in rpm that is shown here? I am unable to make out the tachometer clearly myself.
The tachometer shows 4700 rpm
